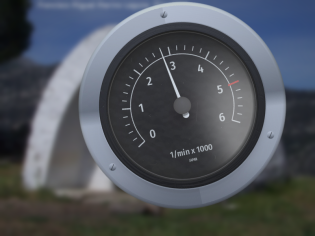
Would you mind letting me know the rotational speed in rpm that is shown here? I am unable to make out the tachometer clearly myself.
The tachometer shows 2800 rpm
